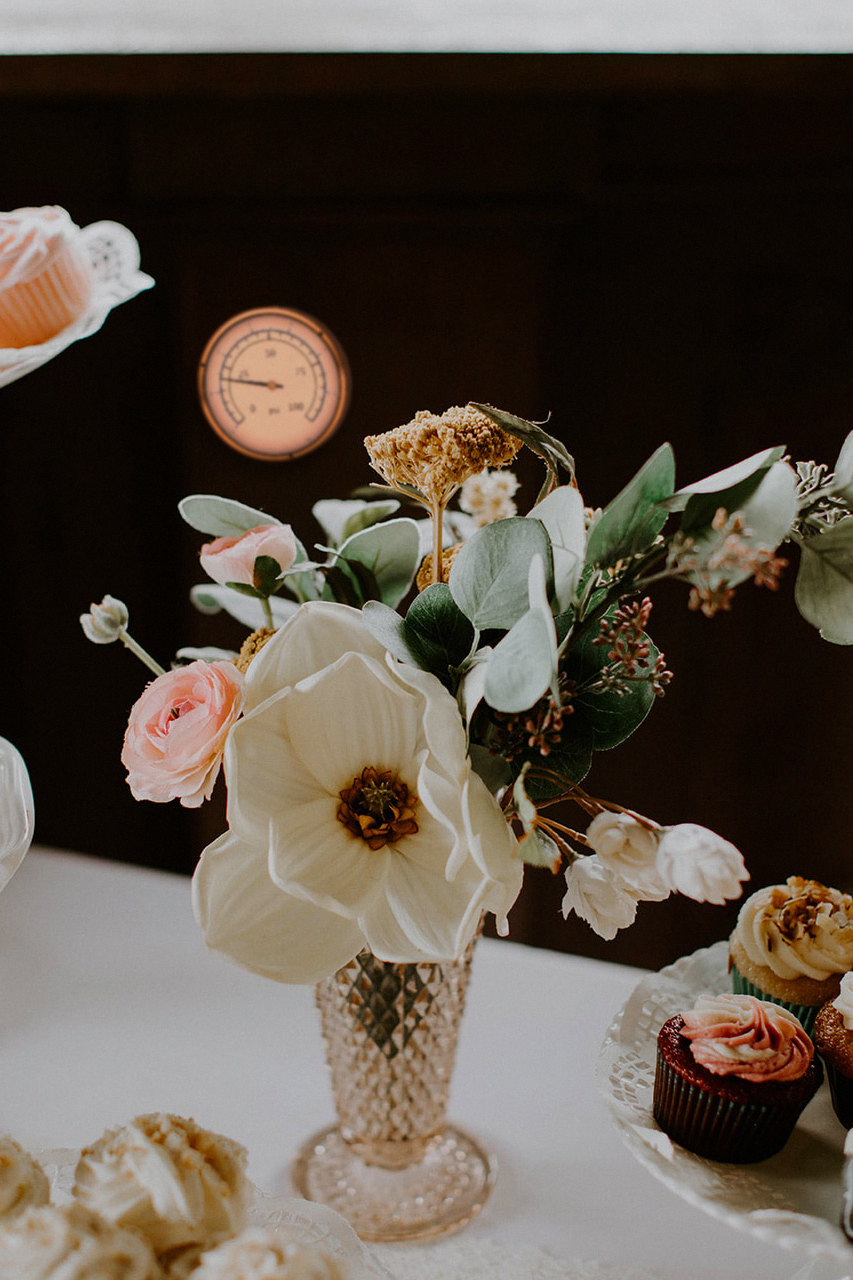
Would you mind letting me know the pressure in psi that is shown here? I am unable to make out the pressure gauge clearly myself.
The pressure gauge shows 20 psi
